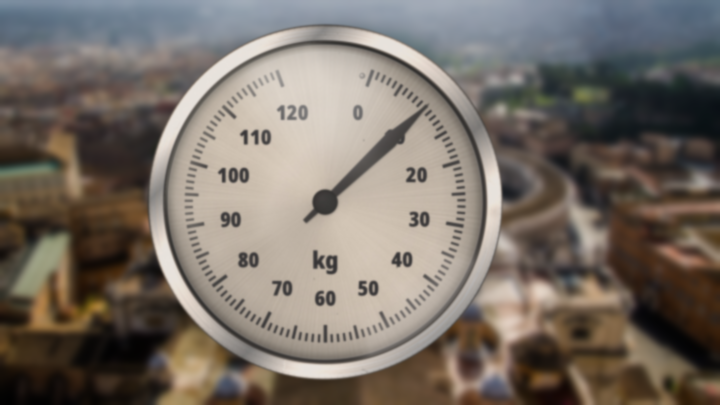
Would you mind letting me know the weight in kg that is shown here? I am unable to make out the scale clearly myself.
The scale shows 10 kg
